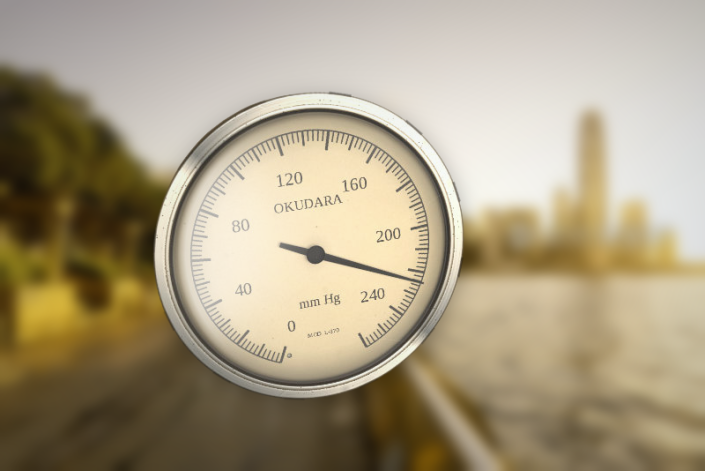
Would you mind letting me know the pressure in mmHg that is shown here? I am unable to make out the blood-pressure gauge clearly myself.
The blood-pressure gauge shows 224 mmHg
